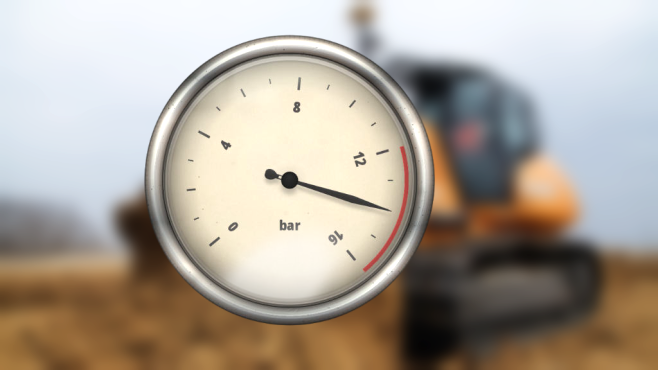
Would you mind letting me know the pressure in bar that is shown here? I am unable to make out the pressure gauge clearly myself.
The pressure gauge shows 14 bar
